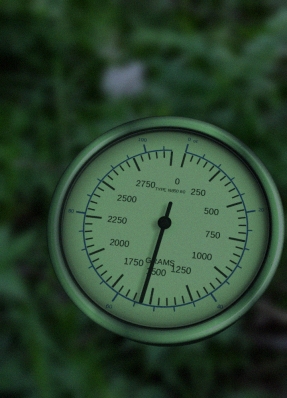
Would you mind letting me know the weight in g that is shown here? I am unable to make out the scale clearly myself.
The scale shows 1550 g
